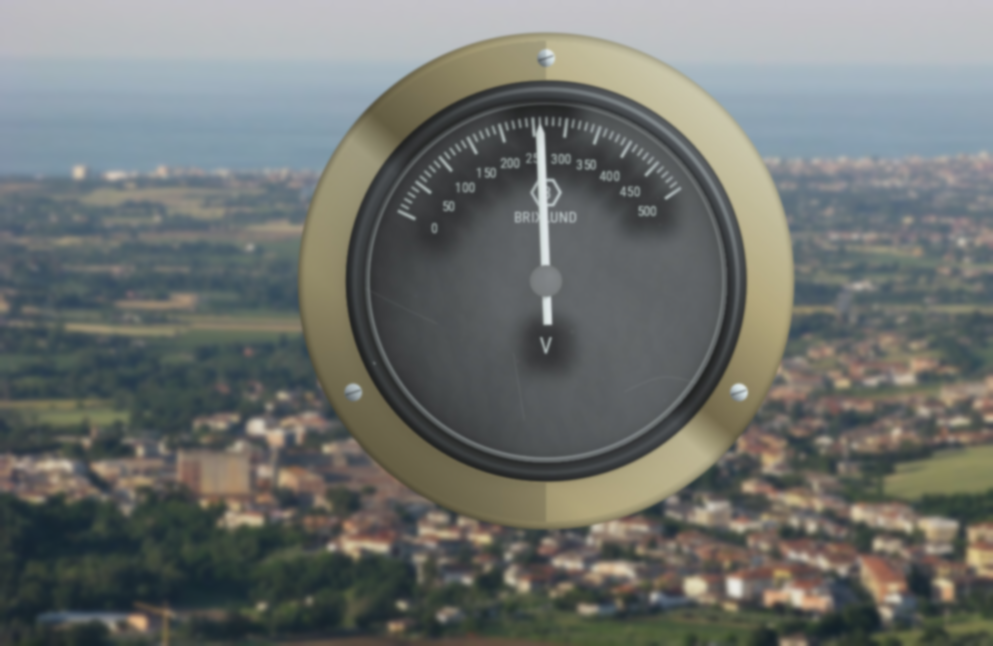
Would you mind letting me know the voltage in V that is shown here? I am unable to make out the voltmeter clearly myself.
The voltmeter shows 260 V
